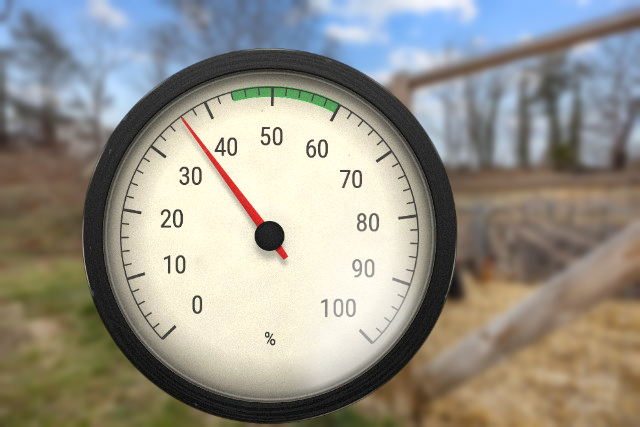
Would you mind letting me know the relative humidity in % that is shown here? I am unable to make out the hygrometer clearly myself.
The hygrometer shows 36 %
